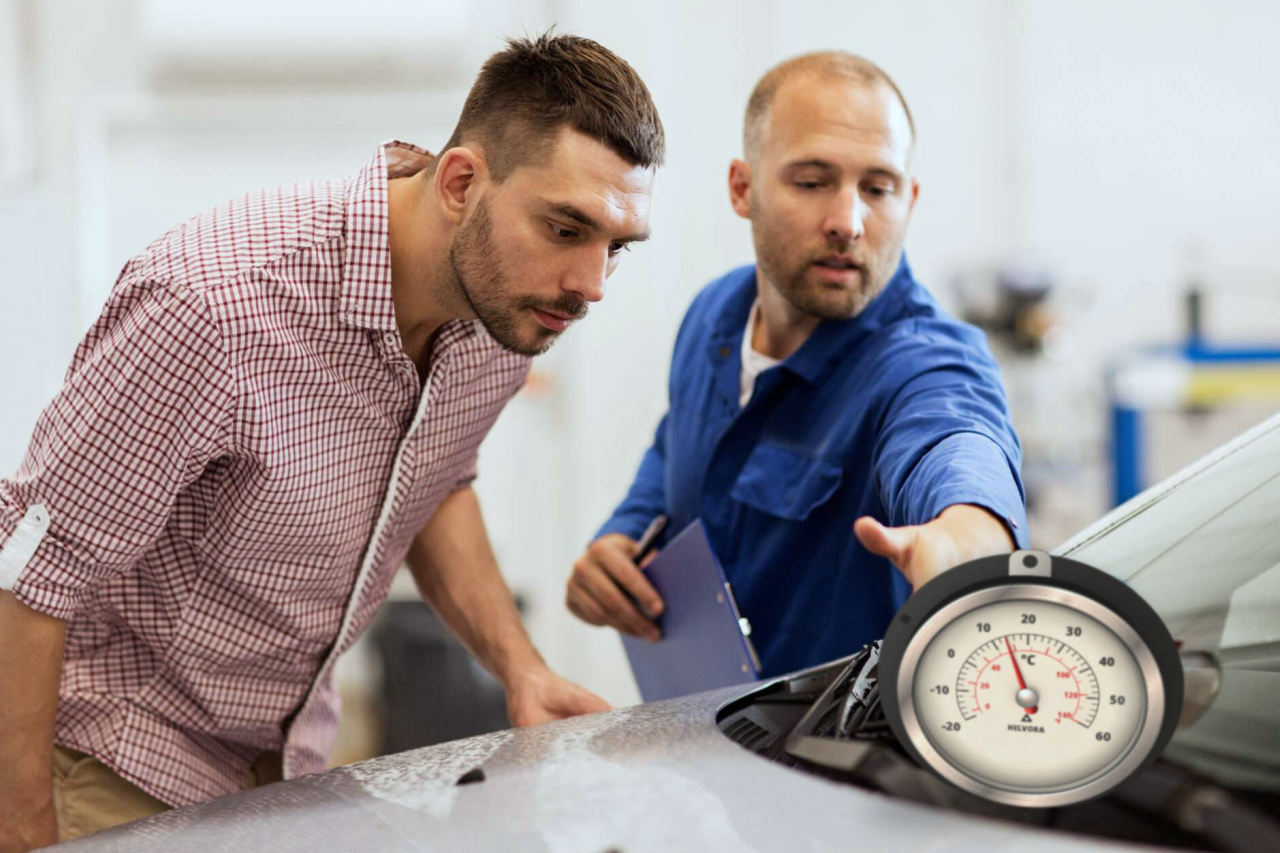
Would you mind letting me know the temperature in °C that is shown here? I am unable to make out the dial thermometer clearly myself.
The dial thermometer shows 14 °C
